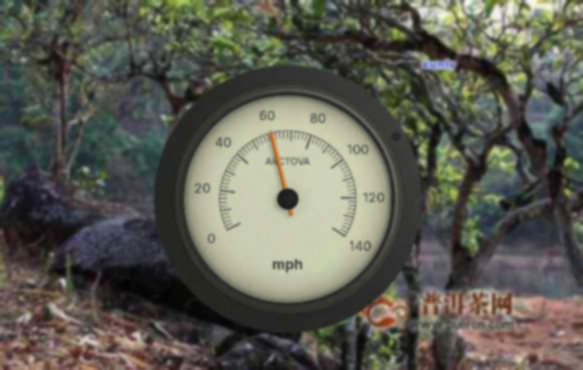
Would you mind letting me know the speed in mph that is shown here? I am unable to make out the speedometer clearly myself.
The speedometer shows 60 mph
